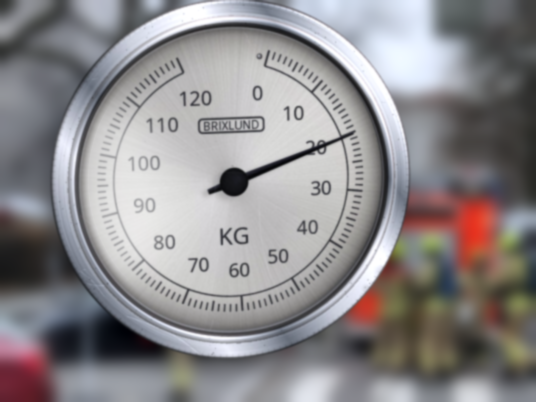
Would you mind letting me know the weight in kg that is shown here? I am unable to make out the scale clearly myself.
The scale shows 20 kg
